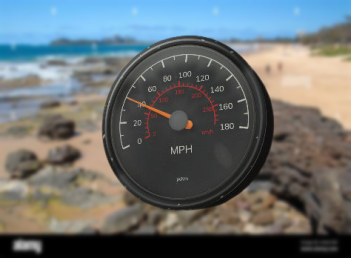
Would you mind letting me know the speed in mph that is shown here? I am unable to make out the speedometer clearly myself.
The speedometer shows 40 mph
